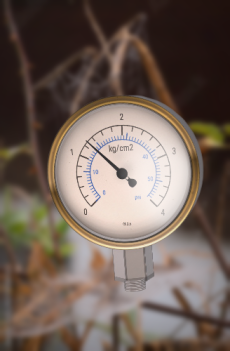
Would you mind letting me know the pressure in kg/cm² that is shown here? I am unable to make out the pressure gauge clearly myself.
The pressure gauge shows 1.3 kg/cm²
